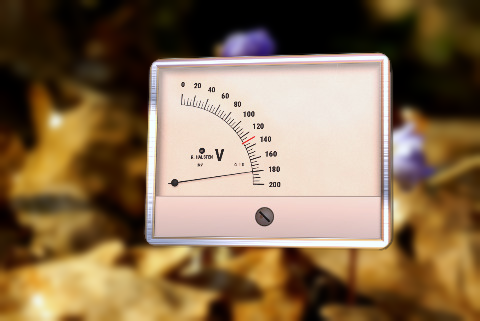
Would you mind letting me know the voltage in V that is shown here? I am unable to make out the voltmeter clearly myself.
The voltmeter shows 180 V
